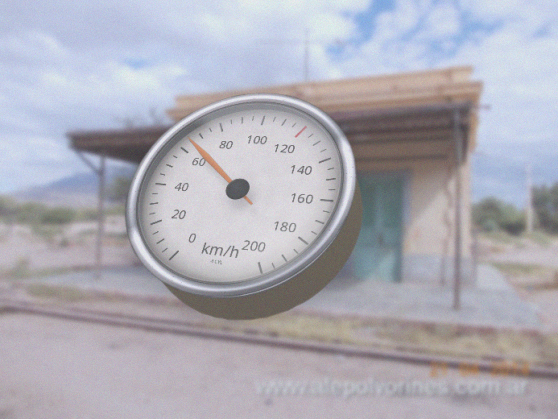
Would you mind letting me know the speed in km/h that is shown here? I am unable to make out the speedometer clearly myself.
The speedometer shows 65 km/h
